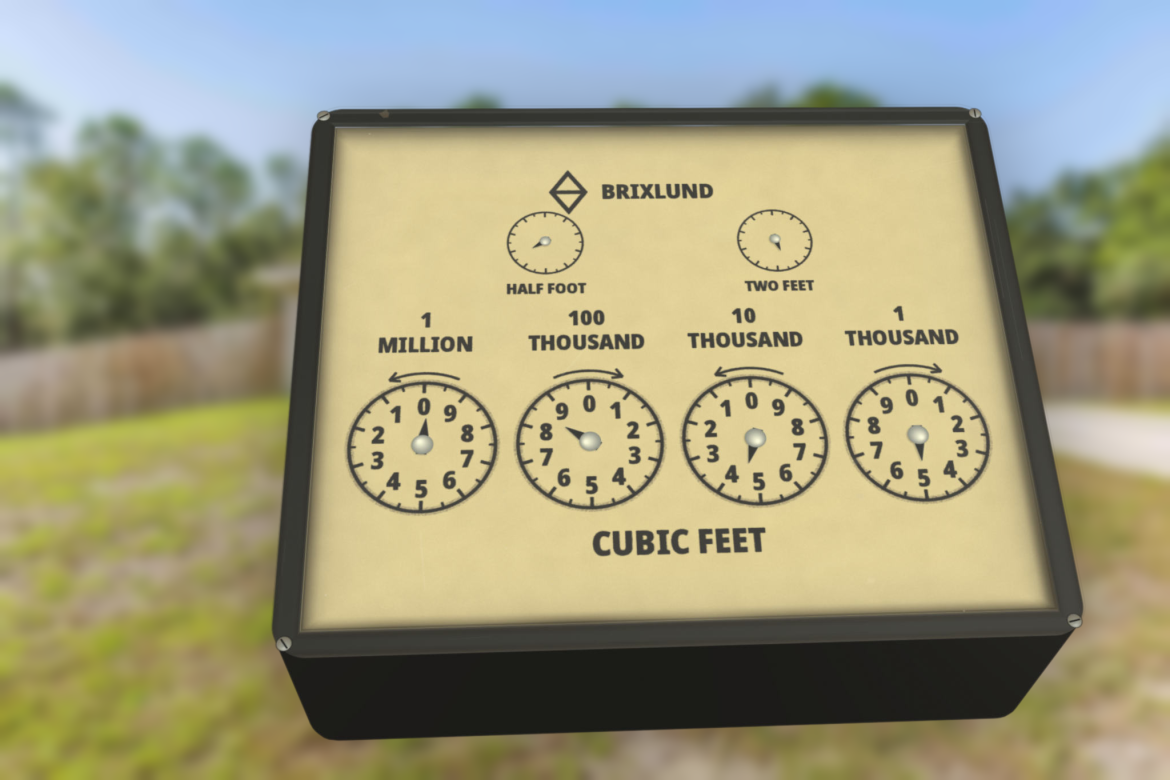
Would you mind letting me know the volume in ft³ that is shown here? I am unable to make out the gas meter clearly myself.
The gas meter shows 984500 ft³
